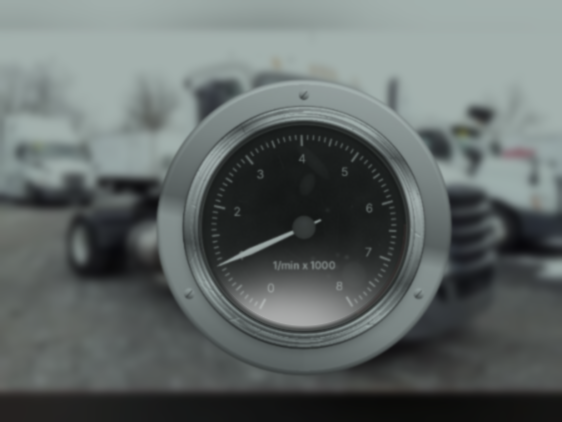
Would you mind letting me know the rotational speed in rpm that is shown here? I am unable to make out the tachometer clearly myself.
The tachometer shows 1000 rpm
